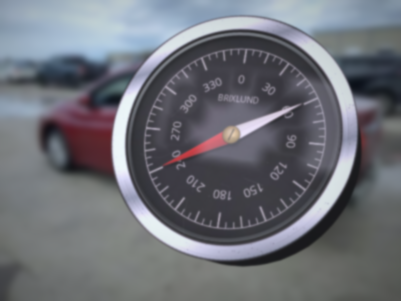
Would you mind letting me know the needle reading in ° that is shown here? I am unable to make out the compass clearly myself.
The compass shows 240 °
